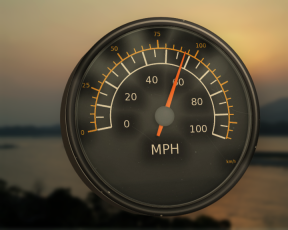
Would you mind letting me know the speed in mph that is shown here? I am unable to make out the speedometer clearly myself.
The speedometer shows 57.5 mph
